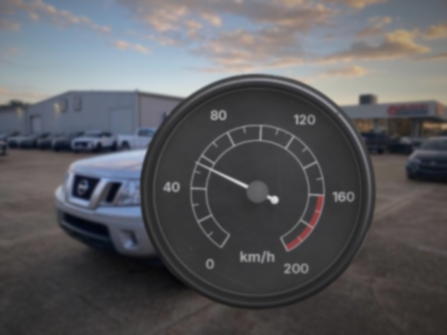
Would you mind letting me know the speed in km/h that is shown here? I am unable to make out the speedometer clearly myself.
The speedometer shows 55 km/h
